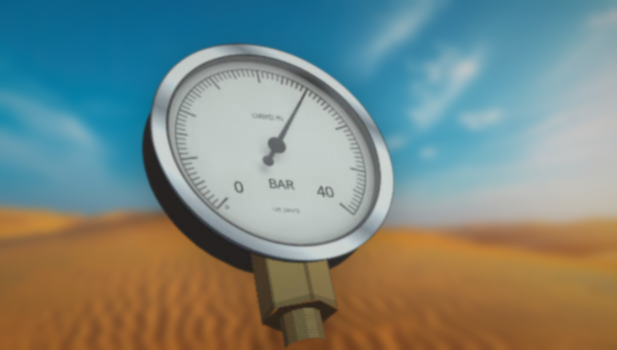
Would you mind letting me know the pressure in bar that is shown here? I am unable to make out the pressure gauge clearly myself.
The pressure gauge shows 25 bar
